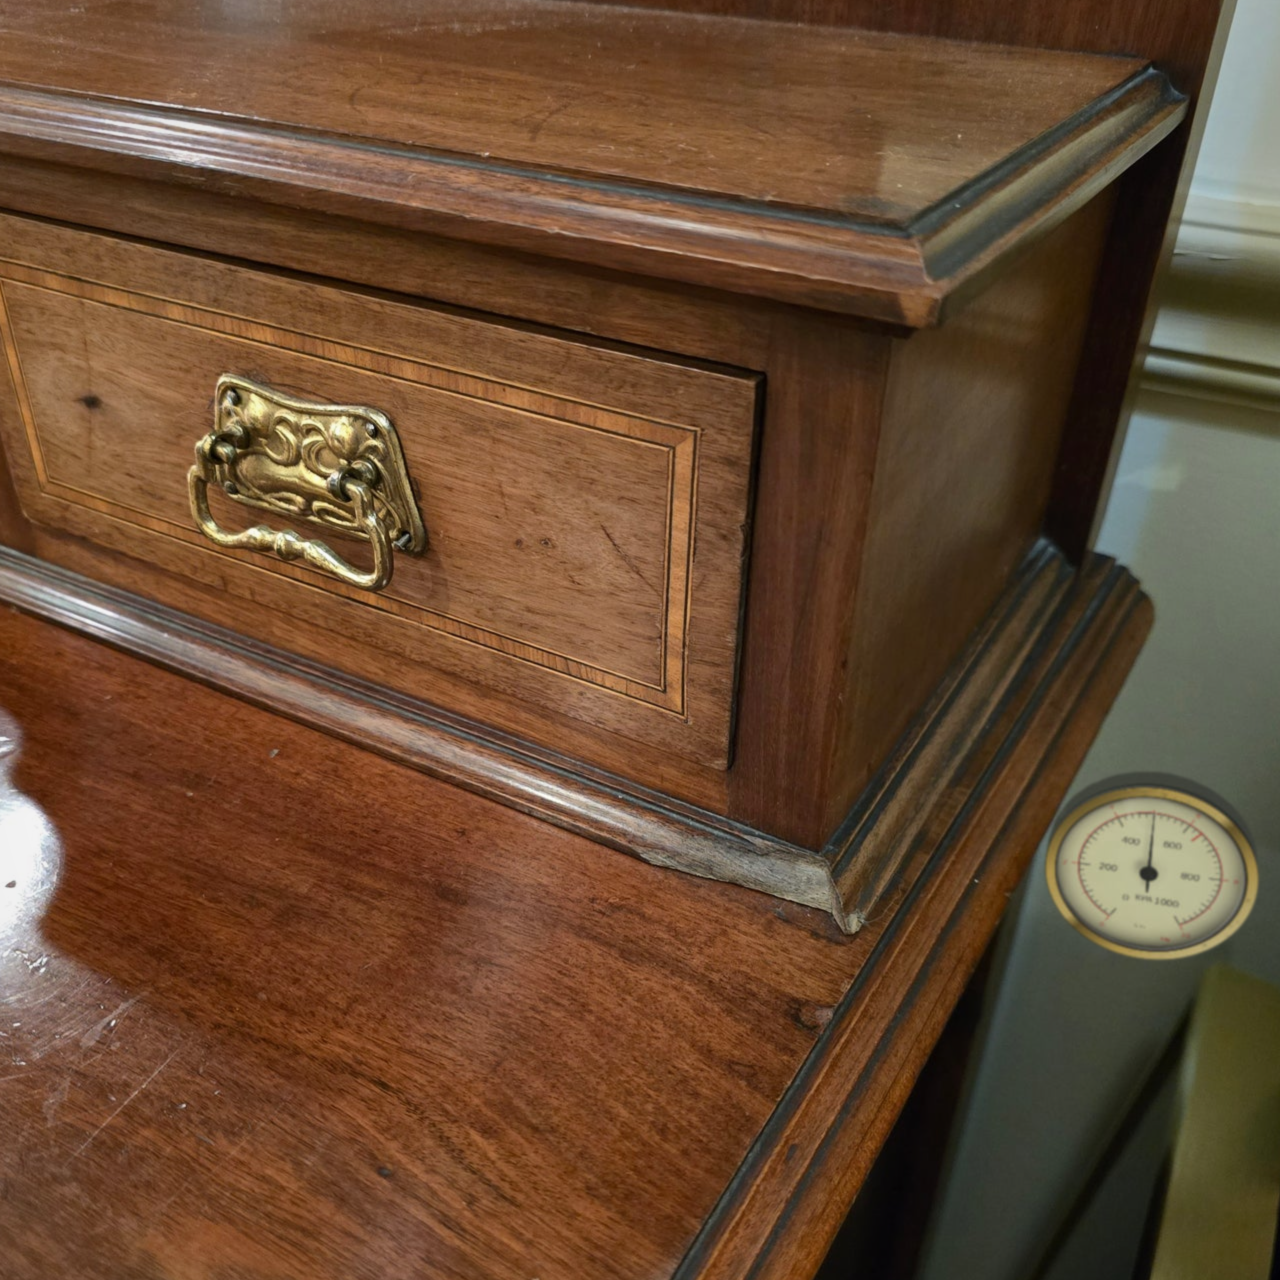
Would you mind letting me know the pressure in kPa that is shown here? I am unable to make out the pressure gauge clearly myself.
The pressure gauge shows 500 kPa
